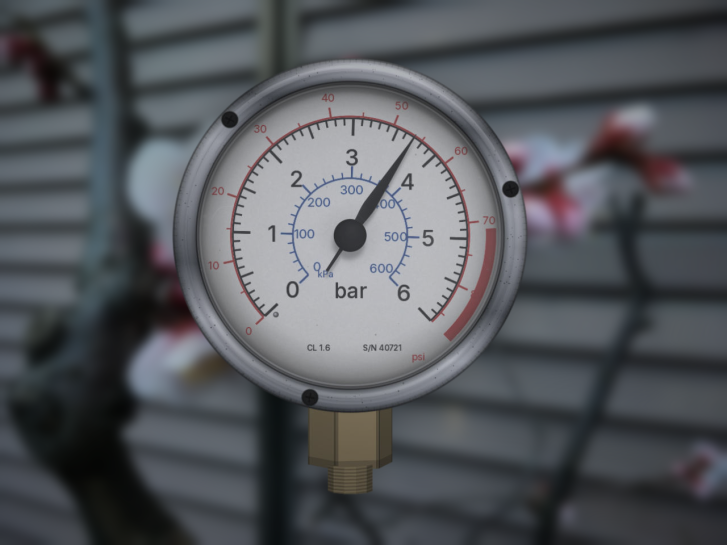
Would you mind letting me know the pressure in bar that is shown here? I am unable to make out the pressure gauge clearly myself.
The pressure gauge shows 3.7 bar
